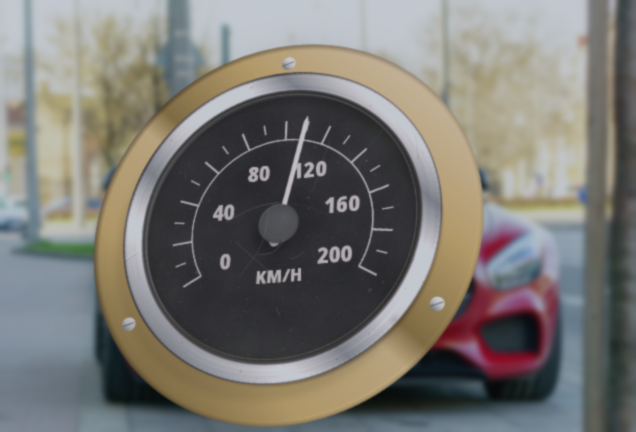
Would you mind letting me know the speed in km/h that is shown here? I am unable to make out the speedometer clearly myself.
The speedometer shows 110 km/h
